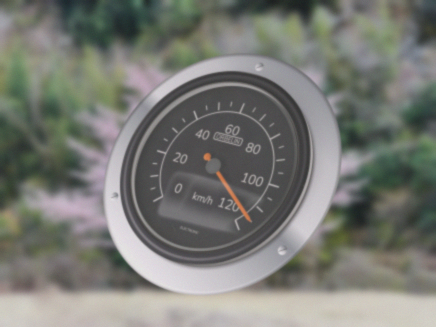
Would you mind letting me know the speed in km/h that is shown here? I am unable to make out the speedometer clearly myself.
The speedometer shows 115 km/h
